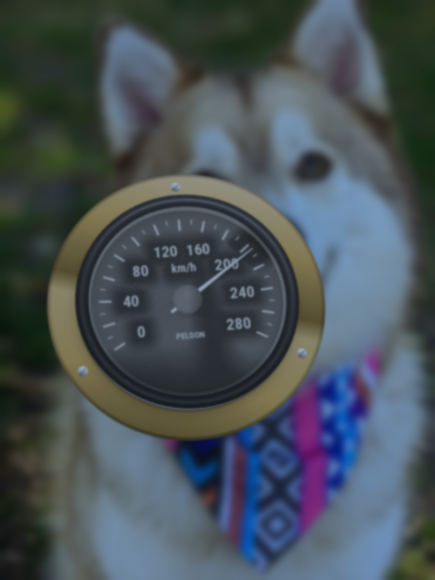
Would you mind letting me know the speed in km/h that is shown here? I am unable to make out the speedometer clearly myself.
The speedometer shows 205 km/h
